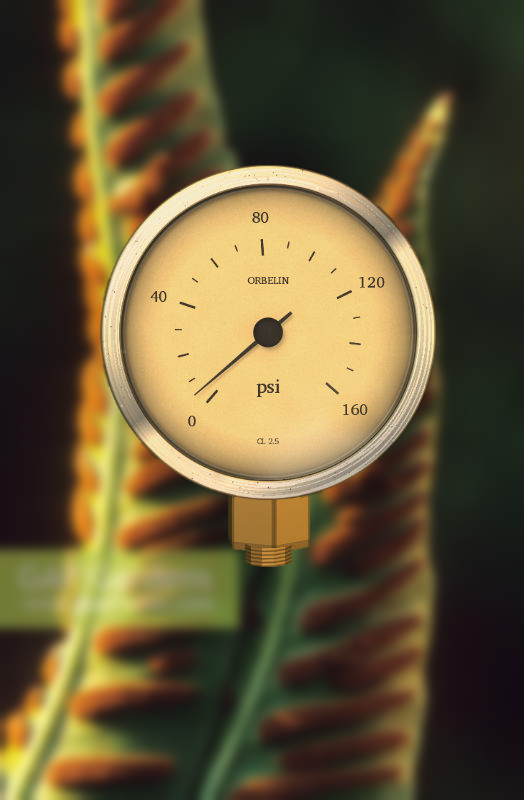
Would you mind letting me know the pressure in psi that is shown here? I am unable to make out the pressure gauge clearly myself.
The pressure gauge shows 5 psi
